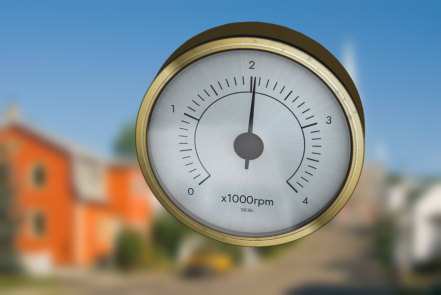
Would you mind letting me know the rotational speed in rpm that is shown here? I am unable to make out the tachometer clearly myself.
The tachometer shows 2050 rpm
